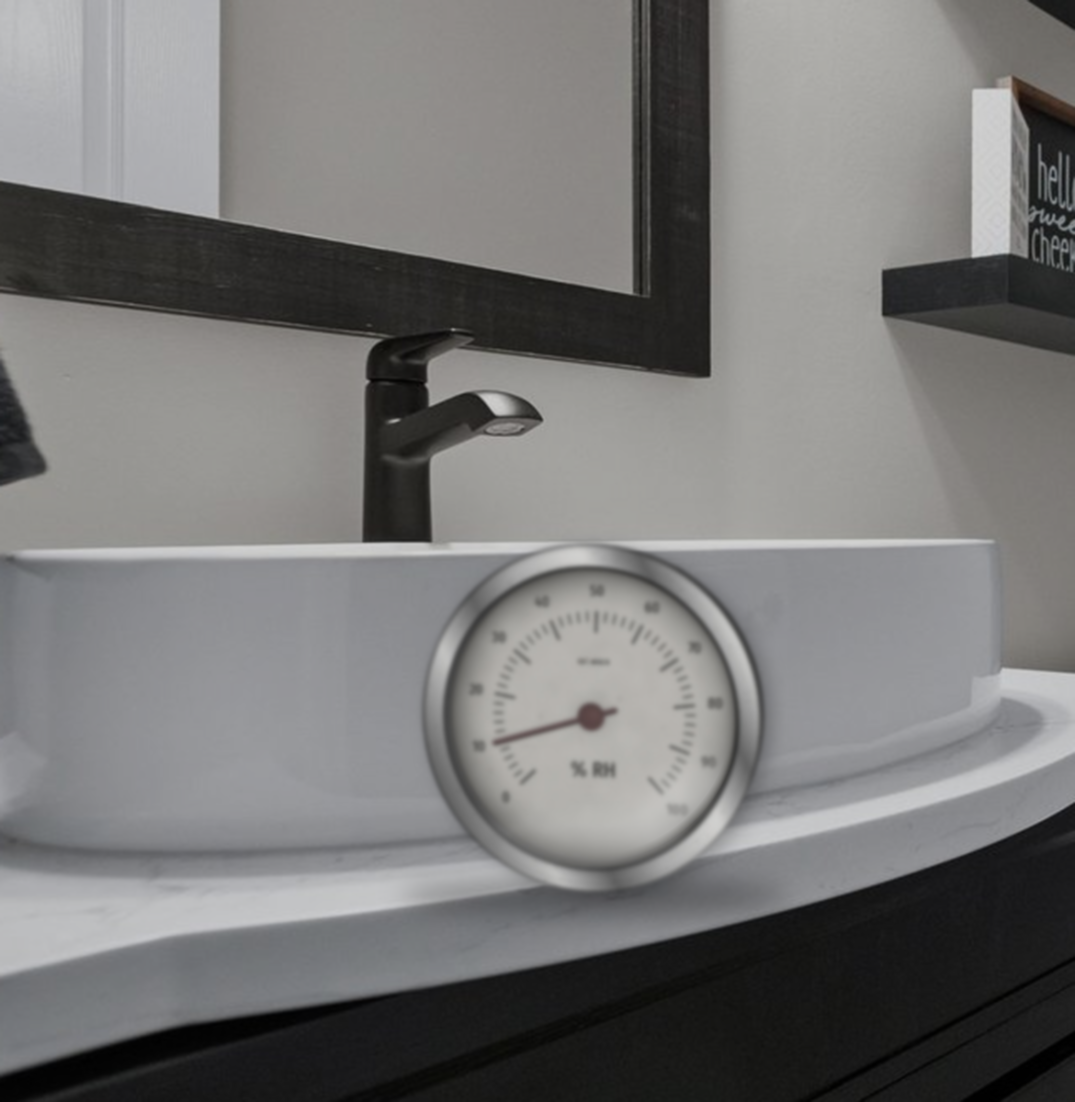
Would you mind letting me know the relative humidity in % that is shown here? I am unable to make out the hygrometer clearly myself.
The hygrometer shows 10 %
